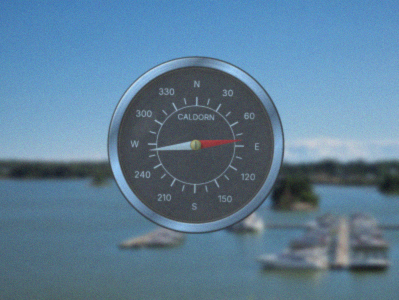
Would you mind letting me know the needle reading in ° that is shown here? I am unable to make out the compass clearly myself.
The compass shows 82.5 °
